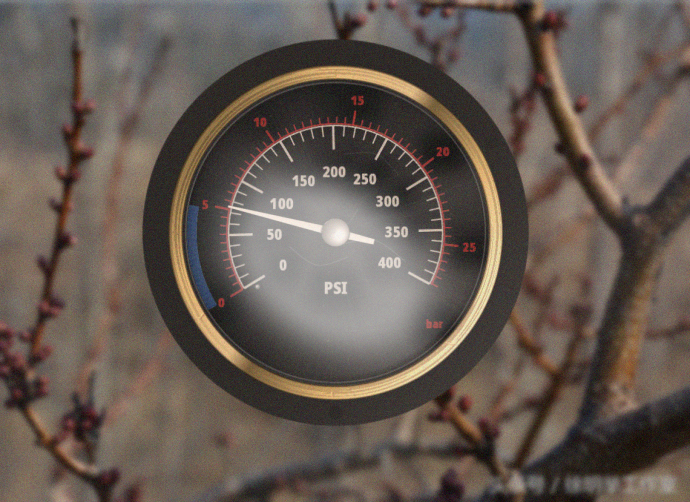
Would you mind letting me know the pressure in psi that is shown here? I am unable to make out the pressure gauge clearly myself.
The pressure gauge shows 75 psi
